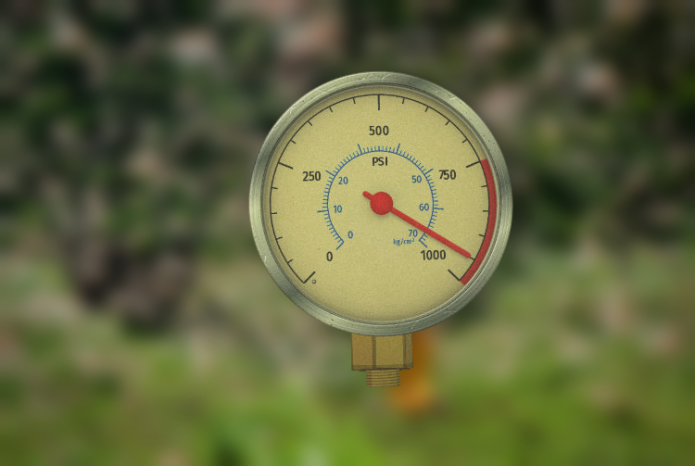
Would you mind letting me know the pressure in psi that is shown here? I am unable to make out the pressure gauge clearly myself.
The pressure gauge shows 950 psi
